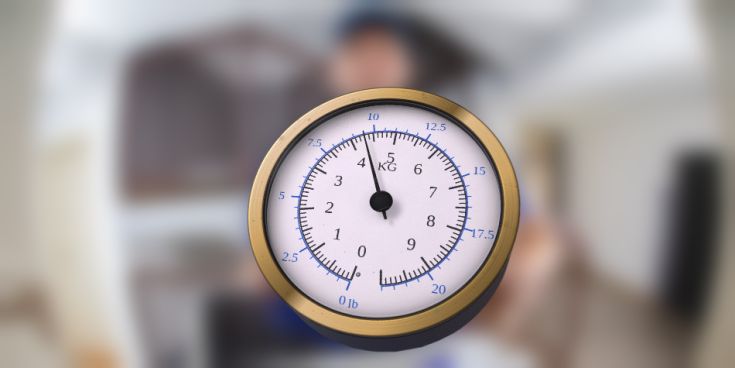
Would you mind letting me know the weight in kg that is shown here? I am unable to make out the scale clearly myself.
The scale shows 4.3 kg
